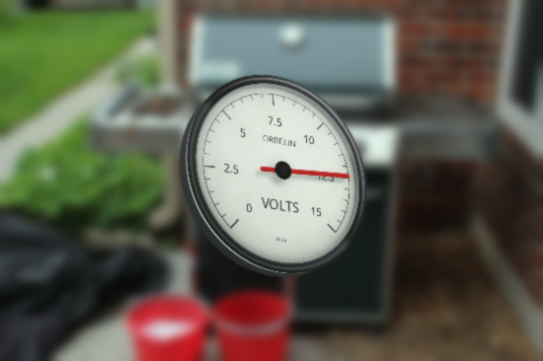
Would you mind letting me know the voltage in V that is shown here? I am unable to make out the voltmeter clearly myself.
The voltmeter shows 12.5 V
